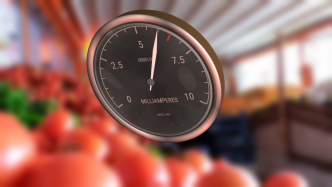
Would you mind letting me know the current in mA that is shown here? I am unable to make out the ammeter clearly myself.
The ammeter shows 6 mA
